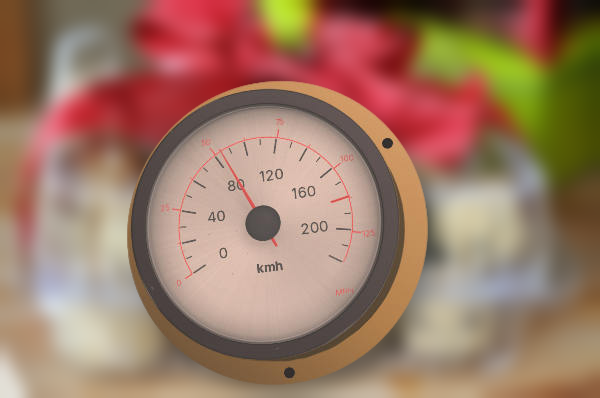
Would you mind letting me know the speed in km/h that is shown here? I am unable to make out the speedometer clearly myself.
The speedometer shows 85 km/h
